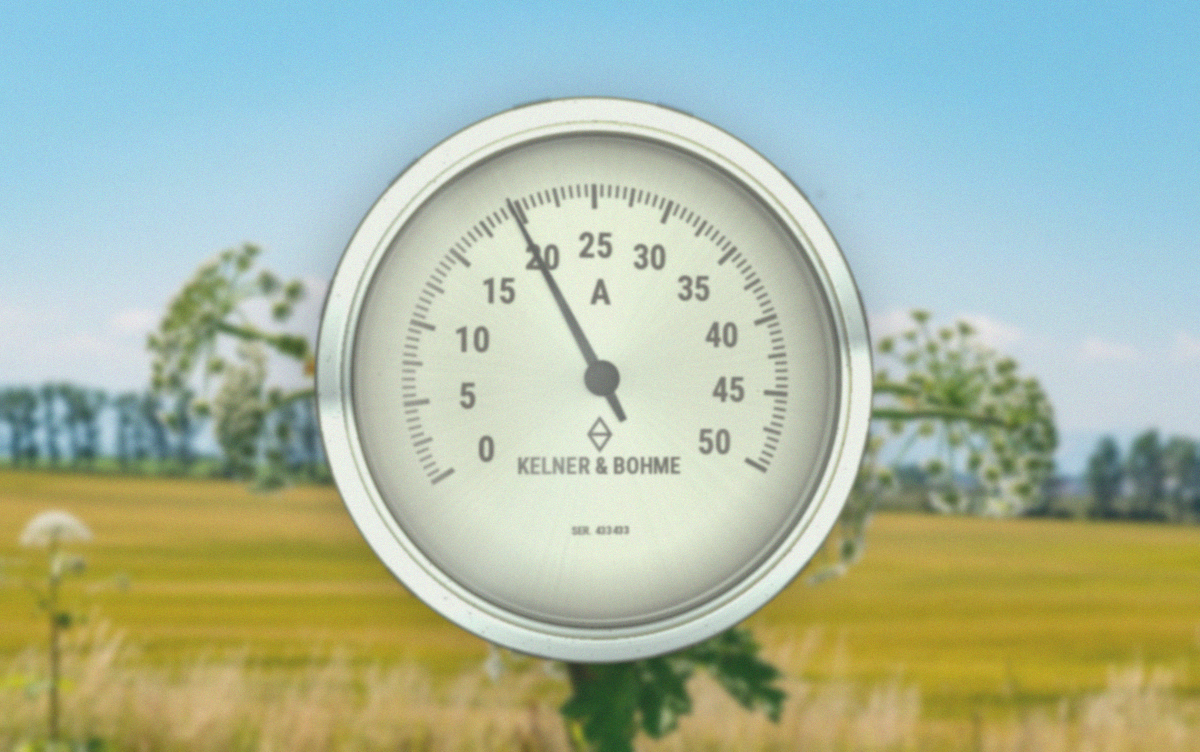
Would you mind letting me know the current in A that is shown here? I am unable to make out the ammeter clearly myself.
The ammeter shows 19.5 A
